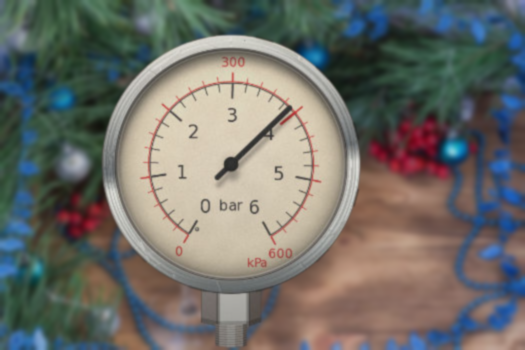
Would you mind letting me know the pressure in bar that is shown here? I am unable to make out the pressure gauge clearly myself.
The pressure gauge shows 3.9 bar
